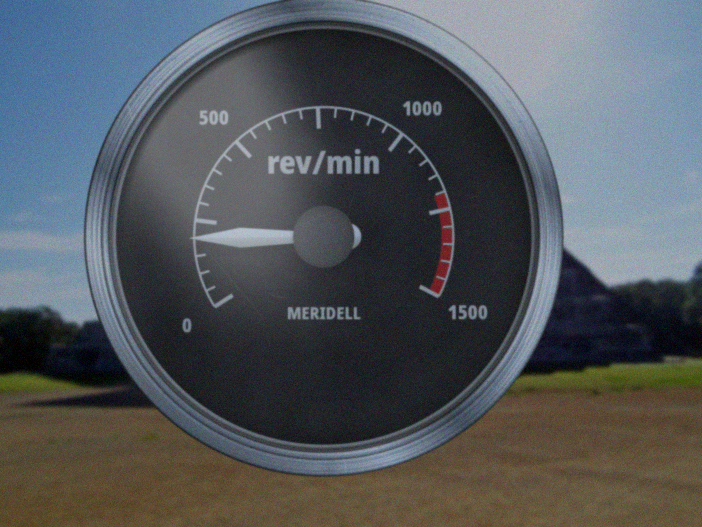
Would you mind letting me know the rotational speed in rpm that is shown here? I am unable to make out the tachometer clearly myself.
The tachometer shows 200 rpm
